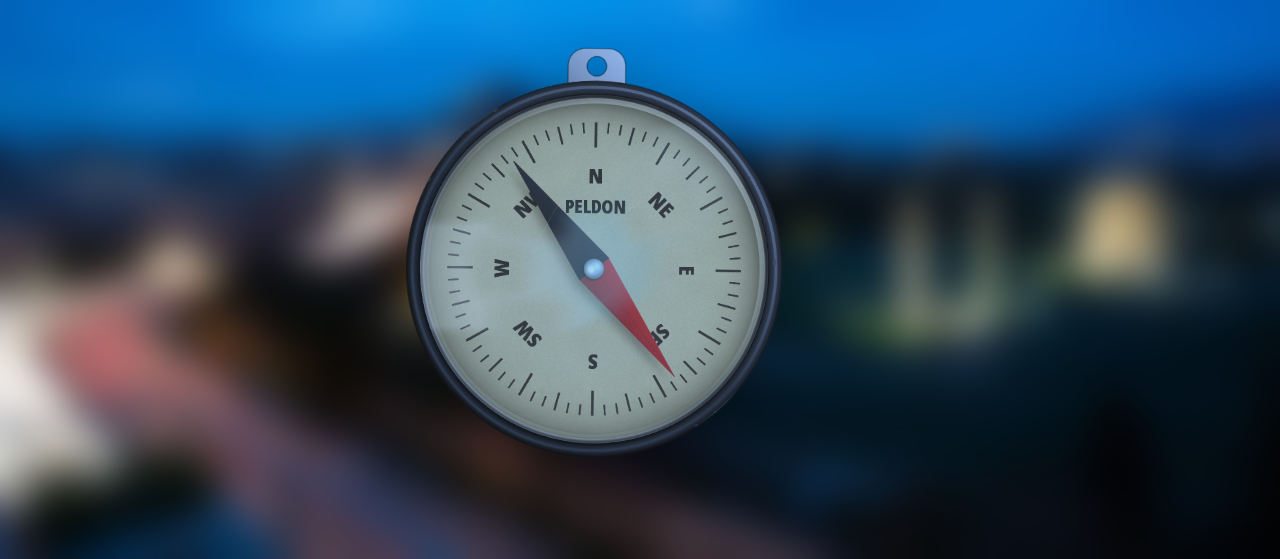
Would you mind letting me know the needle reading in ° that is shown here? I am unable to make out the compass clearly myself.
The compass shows 142.5 °
